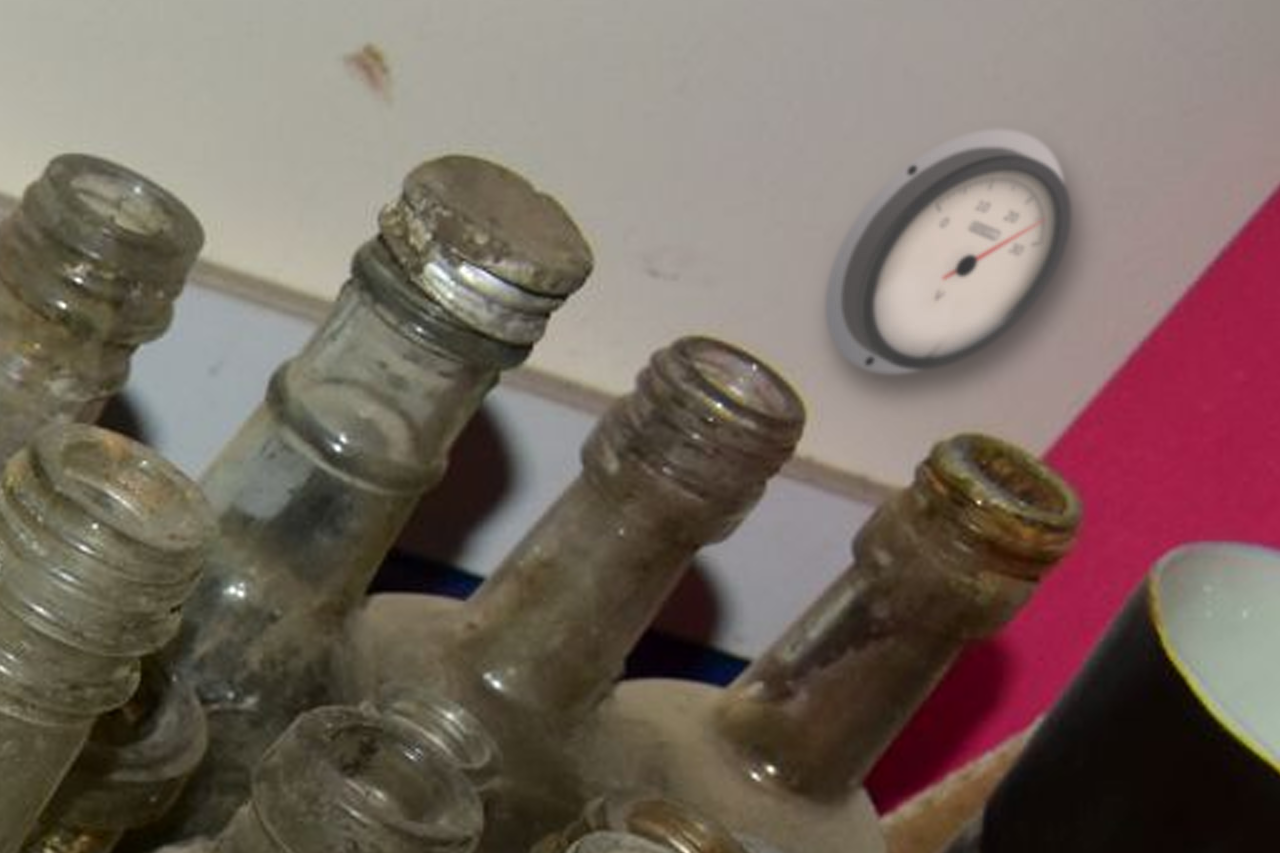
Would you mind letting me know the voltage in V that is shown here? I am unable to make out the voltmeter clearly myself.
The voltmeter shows 25 V
